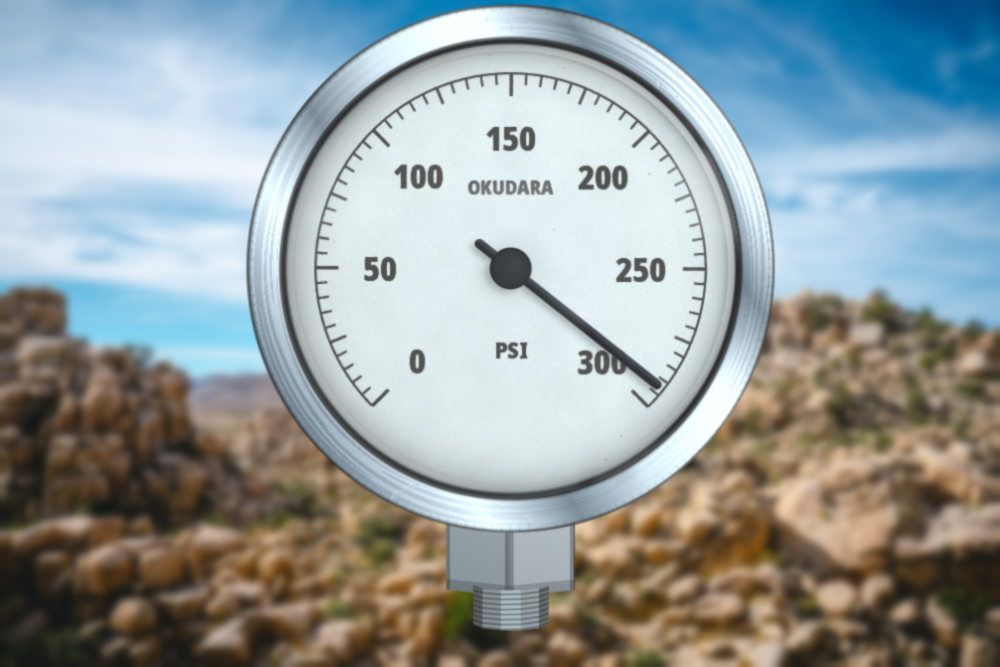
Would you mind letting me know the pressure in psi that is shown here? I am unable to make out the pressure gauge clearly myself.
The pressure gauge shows 292.5 psi
